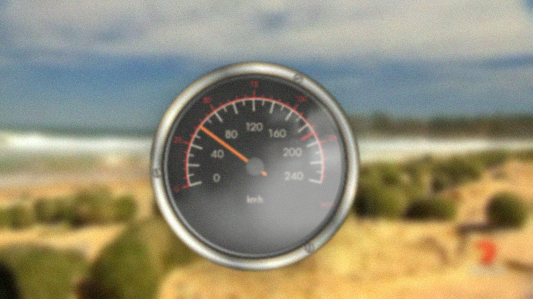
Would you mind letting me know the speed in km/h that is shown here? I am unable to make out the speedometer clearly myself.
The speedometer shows 60 km/h
